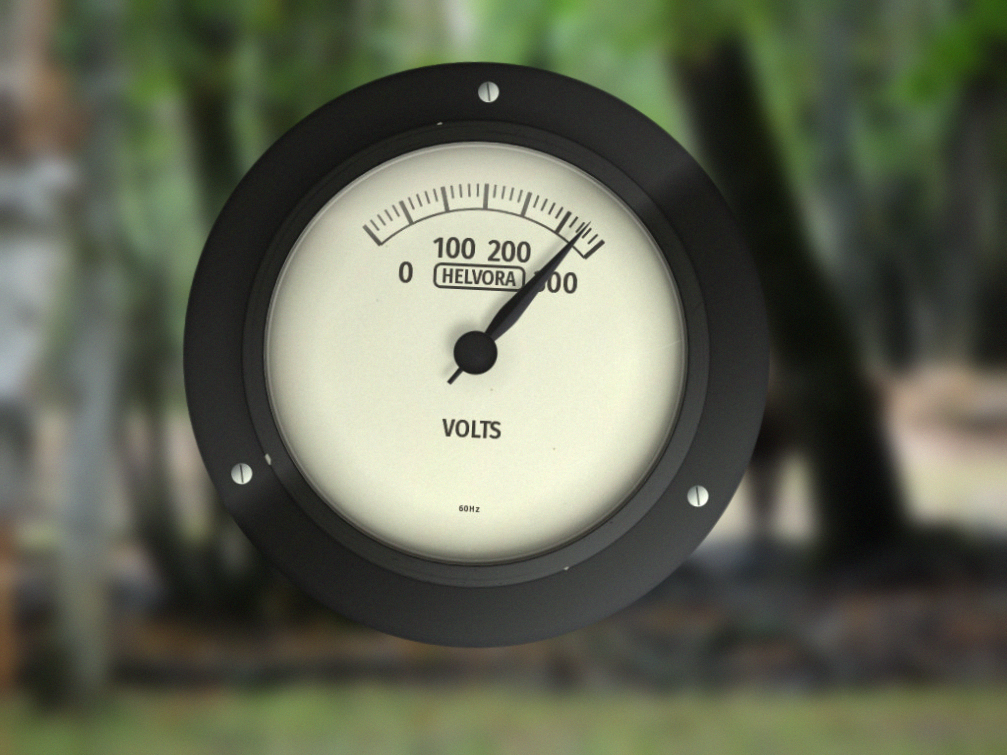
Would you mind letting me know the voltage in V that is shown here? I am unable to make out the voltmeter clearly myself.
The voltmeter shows 275 V
